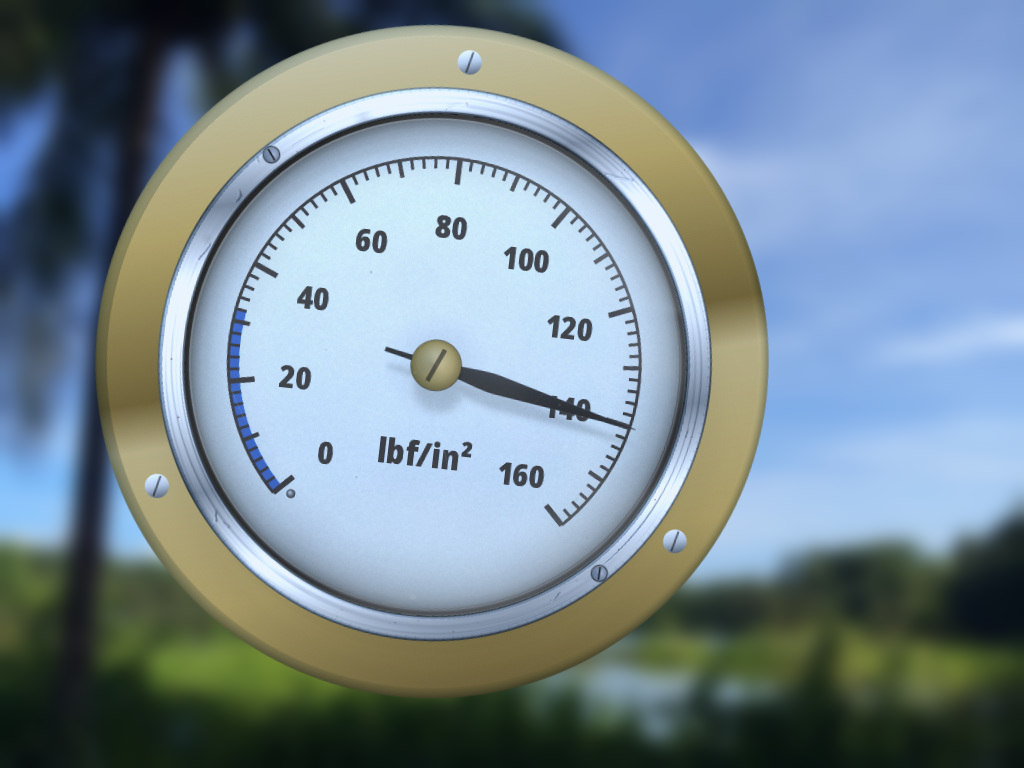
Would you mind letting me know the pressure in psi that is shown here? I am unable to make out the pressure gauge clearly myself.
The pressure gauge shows 140 psi
